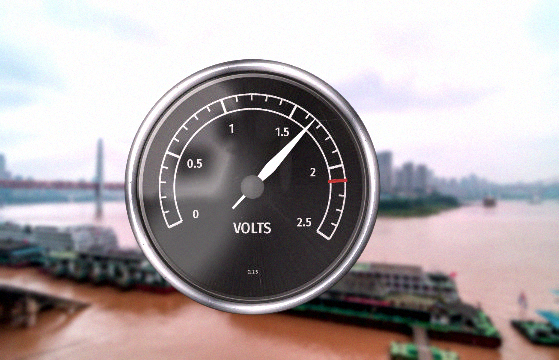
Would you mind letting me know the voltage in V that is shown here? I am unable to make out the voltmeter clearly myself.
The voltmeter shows 1.65 V
